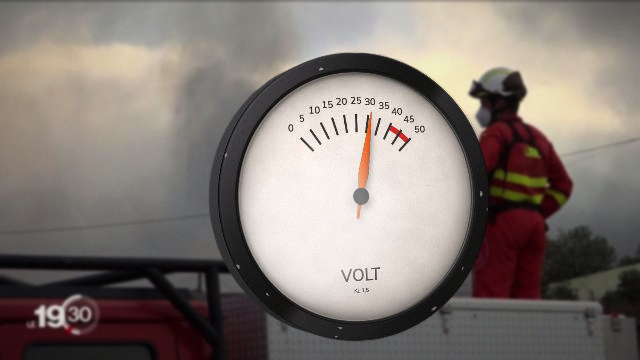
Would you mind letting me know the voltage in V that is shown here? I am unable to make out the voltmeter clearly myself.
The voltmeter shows 30 V
